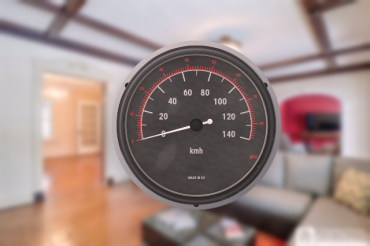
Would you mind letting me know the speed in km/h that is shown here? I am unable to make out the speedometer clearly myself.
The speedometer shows 0 km/h
